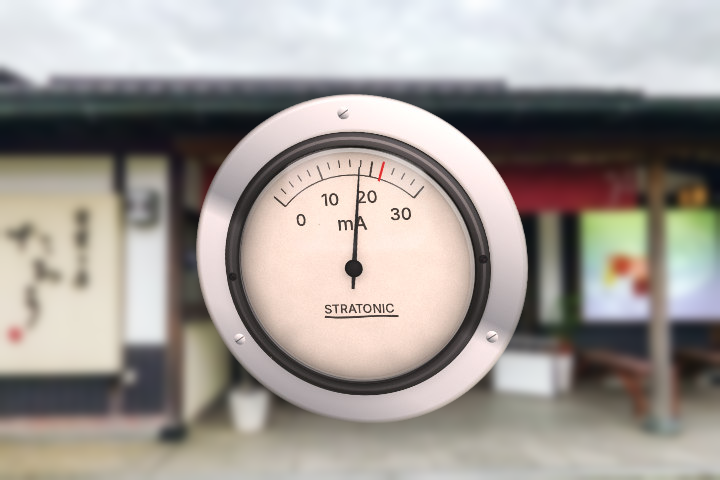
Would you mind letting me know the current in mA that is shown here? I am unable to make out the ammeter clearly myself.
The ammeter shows 18 mA
